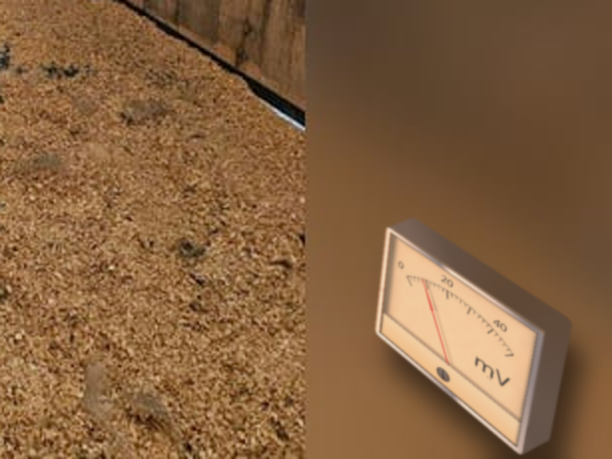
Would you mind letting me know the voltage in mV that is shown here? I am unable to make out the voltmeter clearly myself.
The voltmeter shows 10 mV
